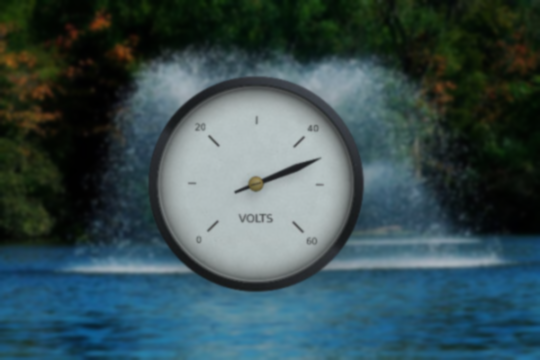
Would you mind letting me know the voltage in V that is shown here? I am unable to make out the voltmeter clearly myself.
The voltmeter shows 45 V
